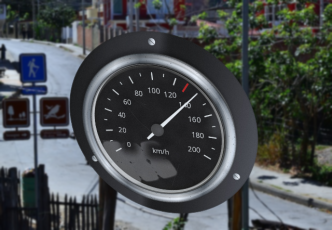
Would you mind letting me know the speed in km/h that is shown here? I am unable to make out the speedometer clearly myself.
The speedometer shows 140 km/h
